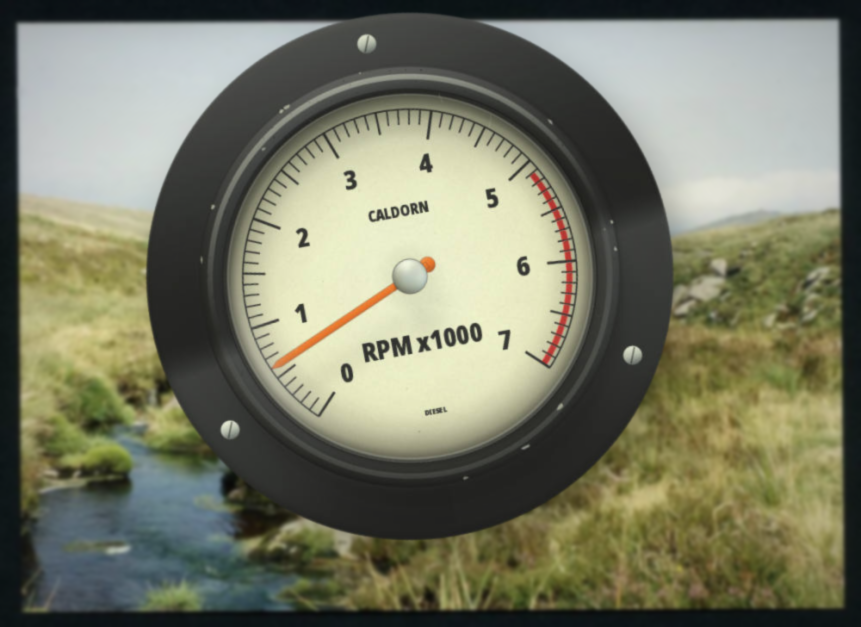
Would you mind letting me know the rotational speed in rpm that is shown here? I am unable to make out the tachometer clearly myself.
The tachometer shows 600 rpm
